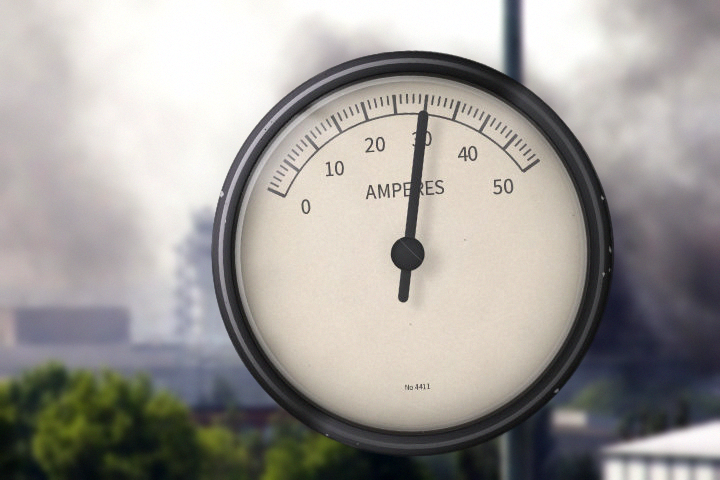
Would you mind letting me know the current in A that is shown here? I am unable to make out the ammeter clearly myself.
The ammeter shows 30 A
